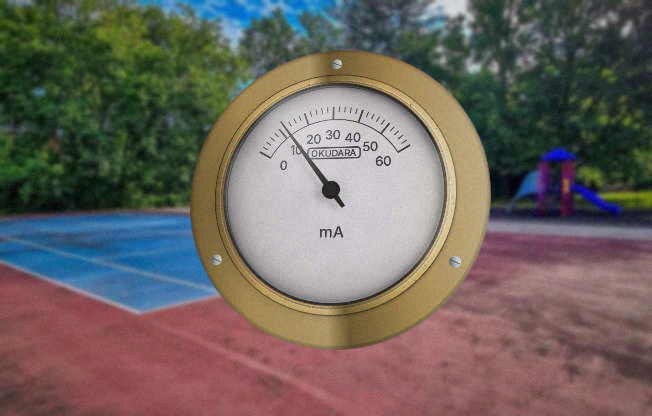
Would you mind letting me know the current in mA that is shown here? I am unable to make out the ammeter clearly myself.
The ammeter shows 12 mA
